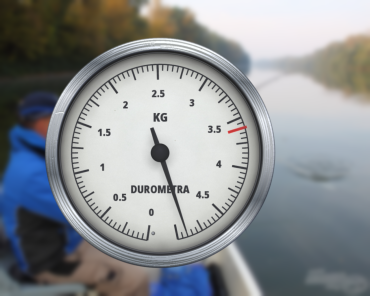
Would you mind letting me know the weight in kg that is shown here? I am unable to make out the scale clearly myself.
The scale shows 4.9 kg
